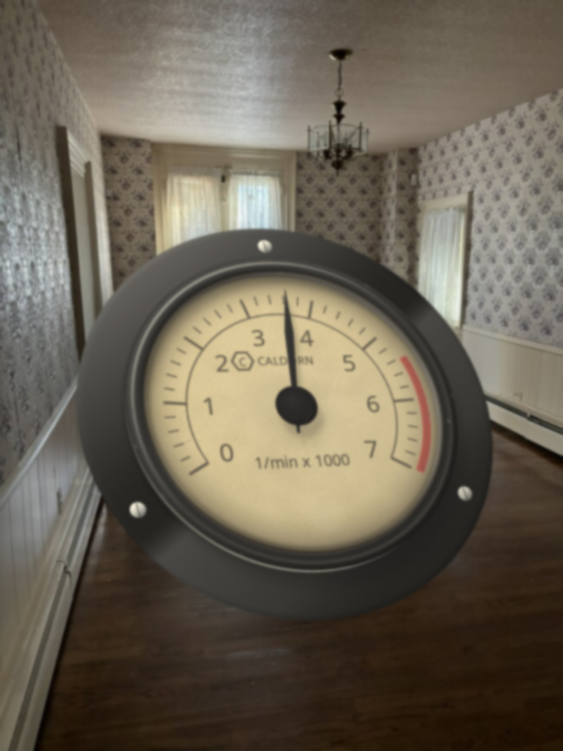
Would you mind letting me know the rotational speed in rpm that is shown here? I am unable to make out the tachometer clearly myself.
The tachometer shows 3600 rpm
